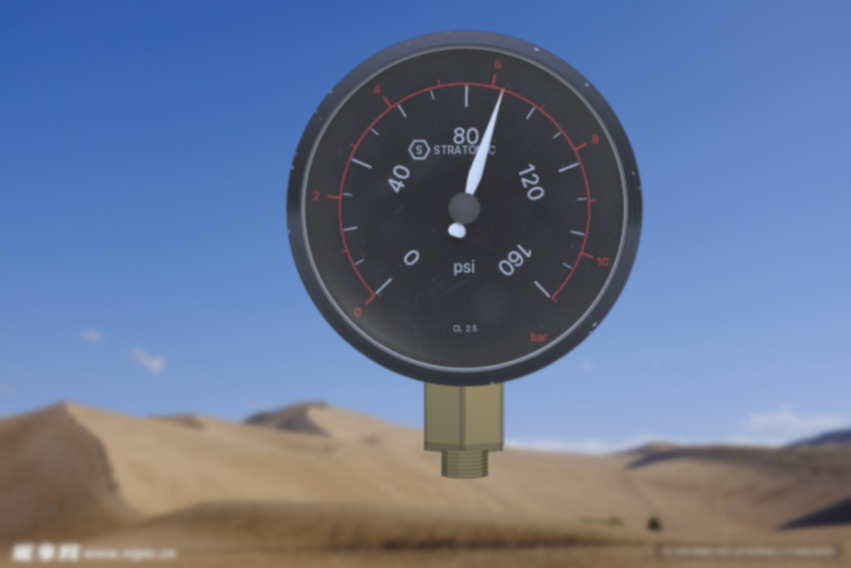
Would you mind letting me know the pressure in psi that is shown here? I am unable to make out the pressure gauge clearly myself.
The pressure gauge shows 90 psi
